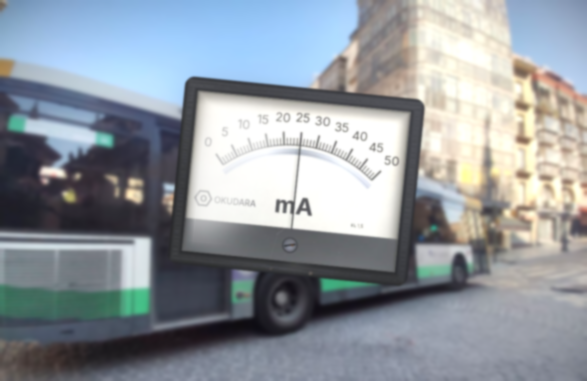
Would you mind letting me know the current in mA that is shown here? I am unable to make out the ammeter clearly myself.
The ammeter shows 25 mA
